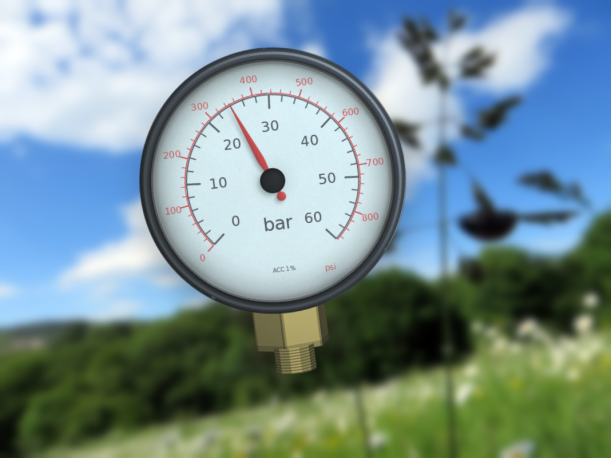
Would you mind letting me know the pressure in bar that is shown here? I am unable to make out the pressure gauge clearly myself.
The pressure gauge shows 24 bar
